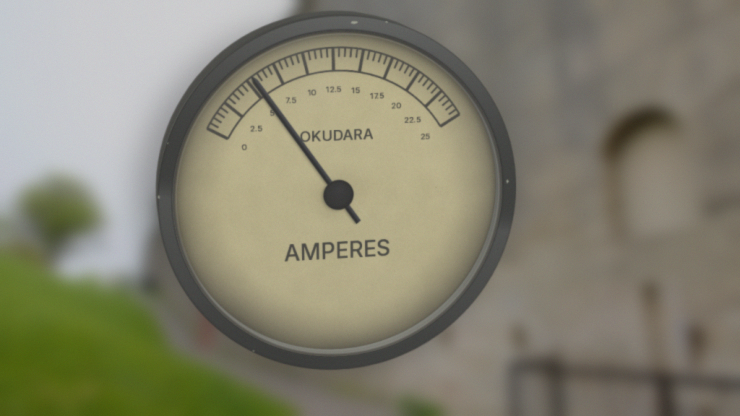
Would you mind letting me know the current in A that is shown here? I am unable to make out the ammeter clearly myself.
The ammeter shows 5.5 A
